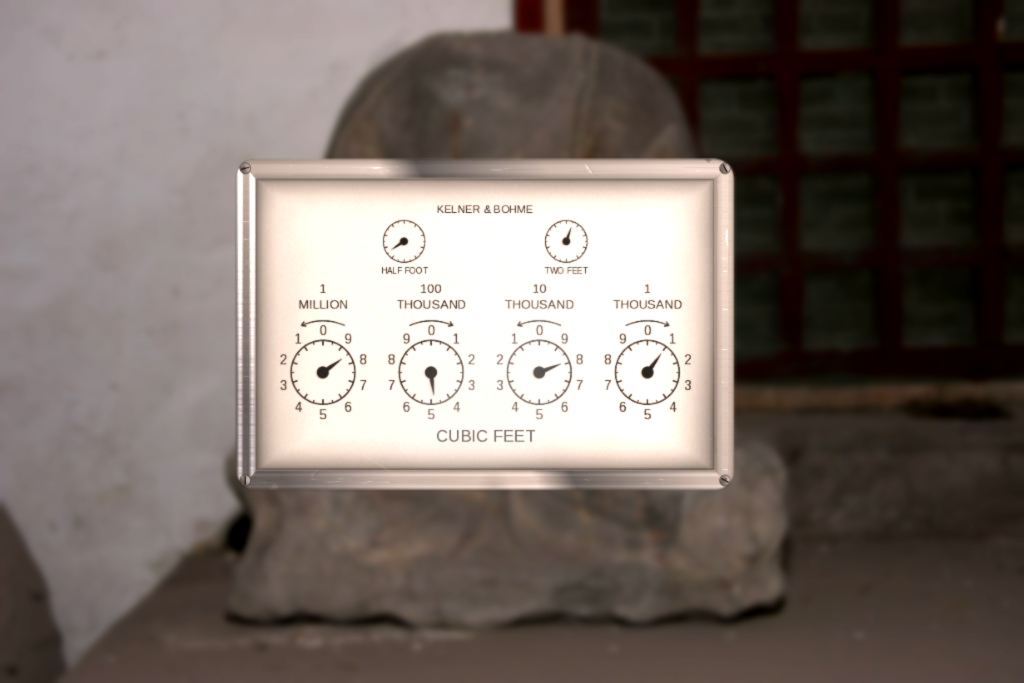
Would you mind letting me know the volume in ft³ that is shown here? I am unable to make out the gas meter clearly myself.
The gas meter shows 848100 ft³
